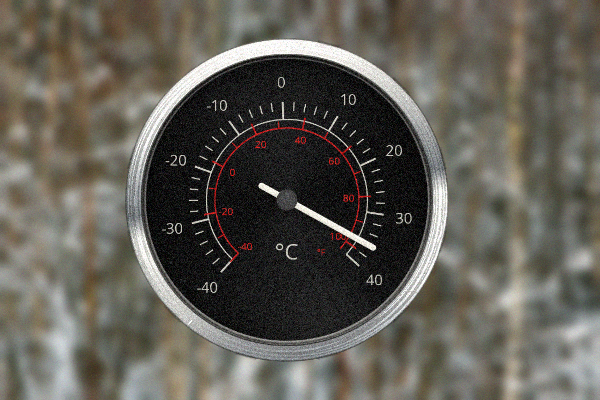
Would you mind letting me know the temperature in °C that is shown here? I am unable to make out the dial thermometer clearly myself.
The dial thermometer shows 36 °C
